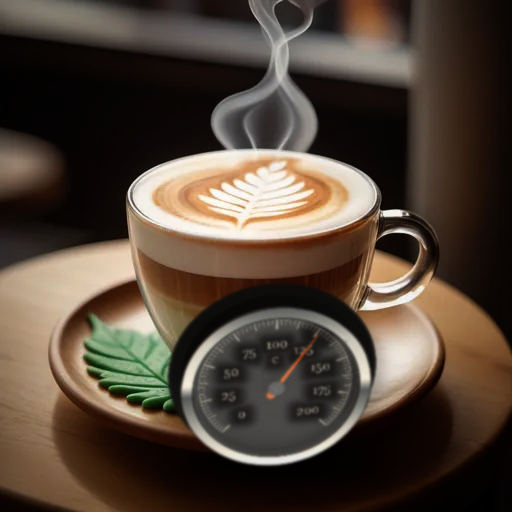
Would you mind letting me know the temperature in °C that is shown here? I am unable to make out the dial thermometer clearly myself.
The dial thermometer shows 125 °C
